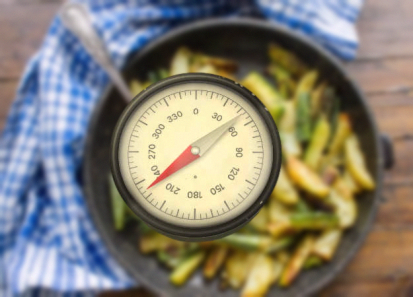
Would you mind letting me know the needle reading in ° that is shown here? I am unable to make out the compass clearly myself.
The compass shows 230 °
